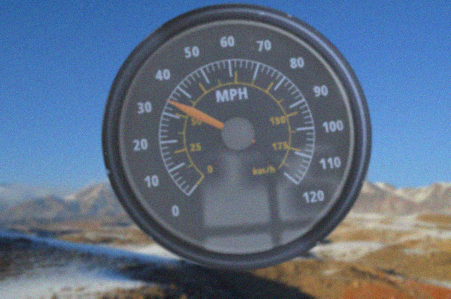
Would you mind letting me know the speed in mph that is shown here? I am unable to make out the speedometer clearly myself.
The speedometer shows 34 mph
